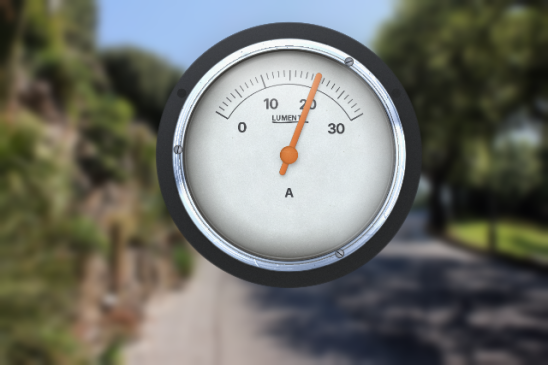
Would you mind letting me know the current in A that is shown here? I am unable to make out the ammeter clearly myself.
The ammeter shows 20 A
